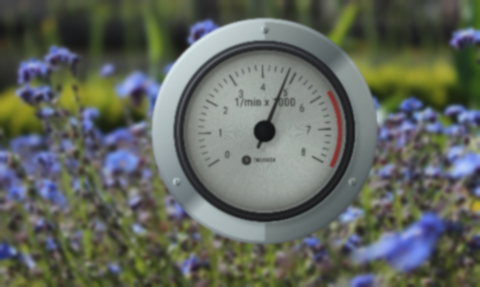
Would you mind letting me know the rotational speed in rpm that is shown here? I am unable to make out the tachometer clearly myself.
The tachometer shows 4800 rpm
